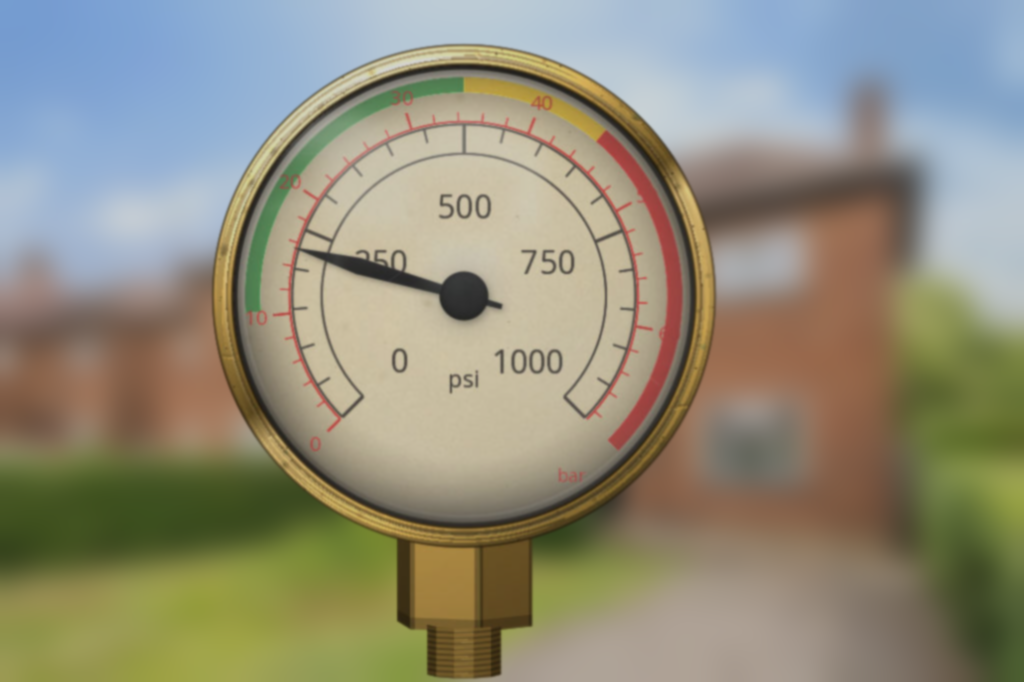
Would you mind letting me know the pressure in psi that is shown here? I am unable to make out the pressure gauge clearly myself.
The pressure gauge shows 225 psi
